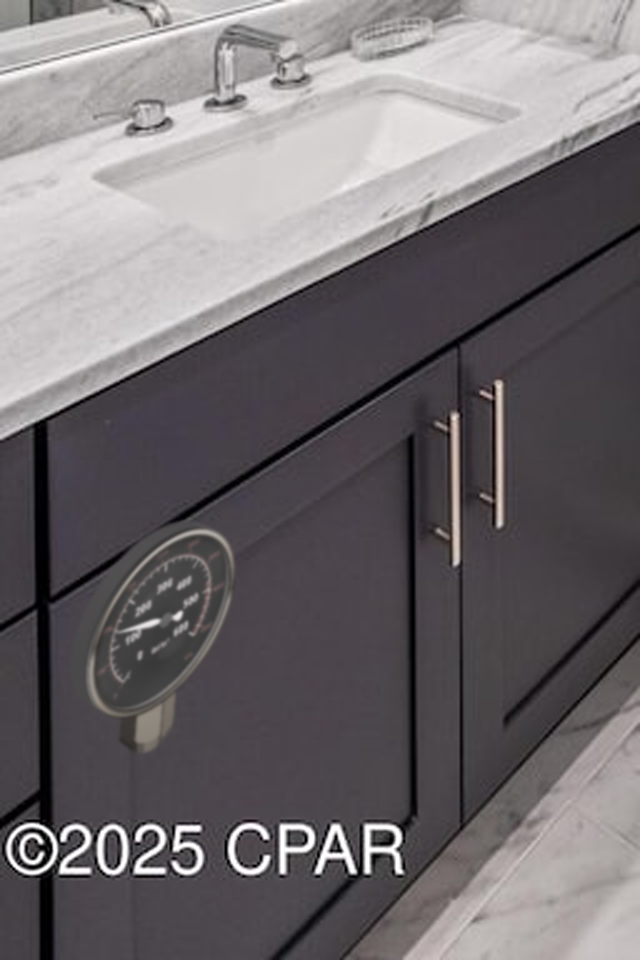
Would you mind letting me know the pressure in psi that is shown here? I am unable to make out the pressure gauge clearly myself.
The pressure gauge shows 140 psi
